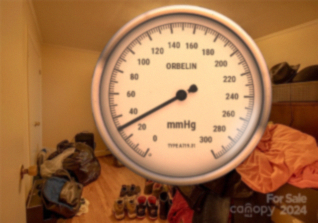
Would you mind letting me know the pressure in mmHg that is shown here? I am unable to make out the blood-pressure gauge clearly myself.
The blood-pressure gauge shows 30 mmHg
